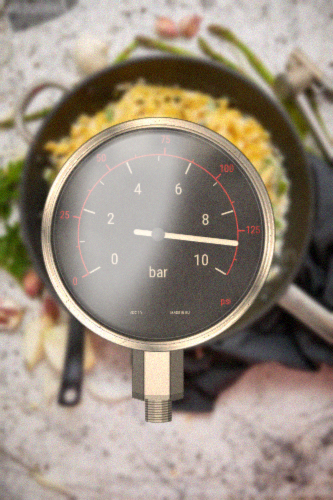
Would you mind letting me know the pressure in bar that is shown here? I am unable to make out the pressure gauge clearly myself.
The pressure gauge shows 9 bar
